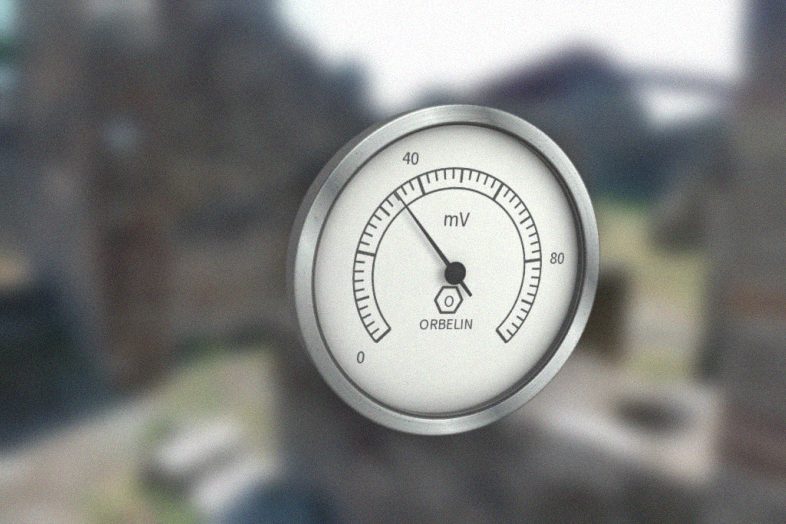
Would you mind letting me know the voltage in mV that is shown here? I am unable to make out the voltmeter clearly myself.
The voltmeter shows 34 mV
